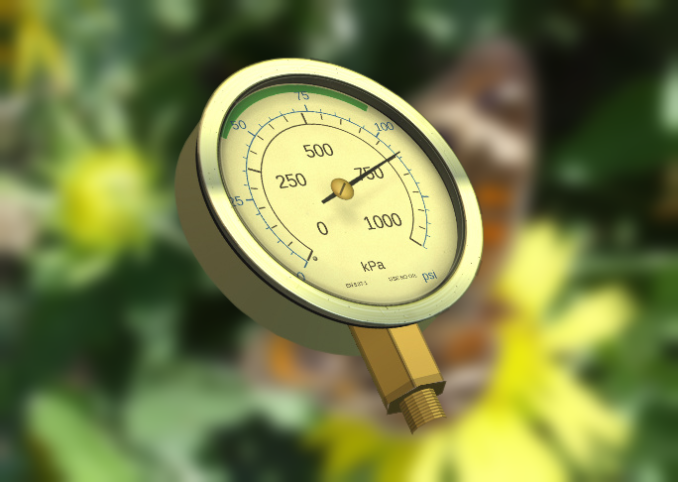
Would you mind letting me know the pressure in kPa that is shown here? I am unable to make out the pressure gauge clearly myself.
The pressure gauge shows 750 kPa
